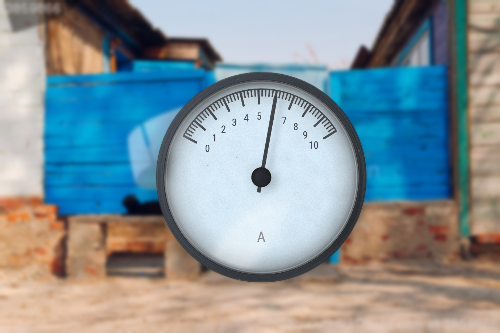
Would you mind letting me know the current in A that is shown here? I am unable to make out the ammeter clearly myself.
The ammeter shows 6 A
